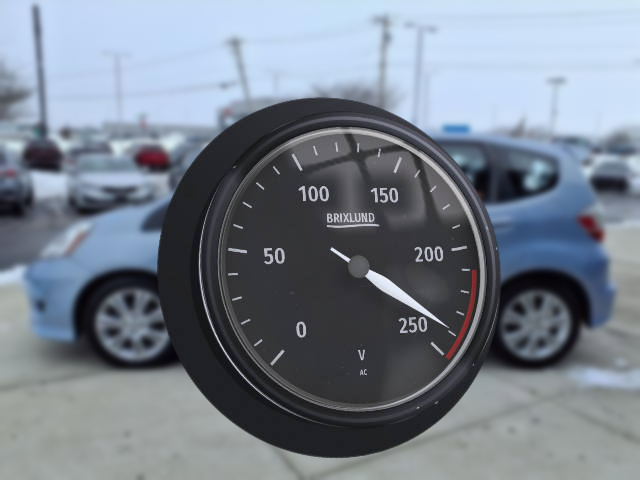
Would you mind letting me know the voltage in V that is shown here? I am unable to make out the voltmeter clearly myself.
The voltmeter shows 240 V
